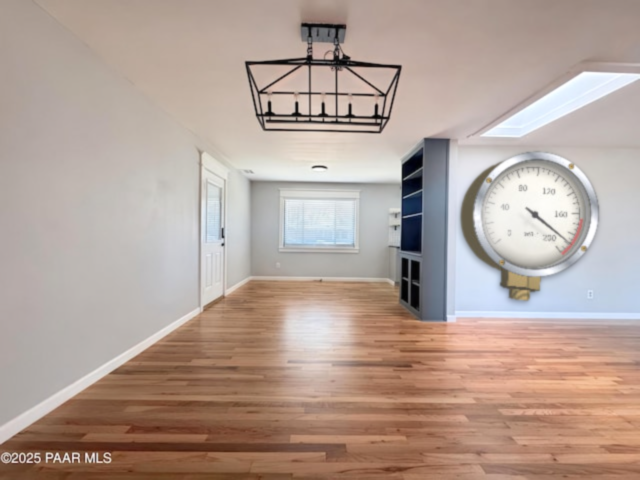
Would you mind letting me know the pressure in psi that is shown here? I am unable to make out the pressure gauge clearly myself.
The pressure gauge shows 190 psi
